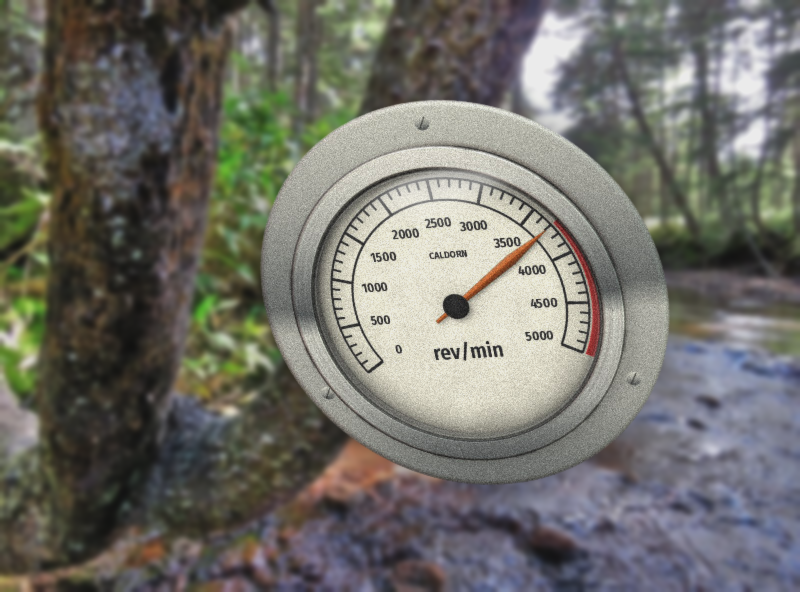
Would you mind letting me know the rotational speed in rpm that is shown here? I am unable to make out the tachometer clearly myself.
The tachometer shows 3700 rpm
